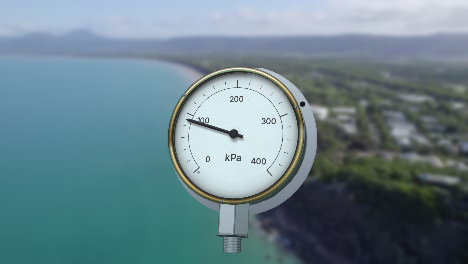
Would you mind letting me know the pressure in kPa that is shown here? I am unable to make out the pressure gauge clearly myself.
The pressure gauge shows 90 kPa
